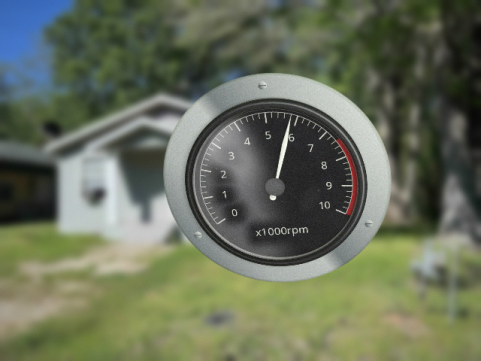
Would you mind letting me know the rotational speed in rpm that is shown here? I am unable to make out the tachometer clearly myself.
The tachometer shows 5800 rpm
